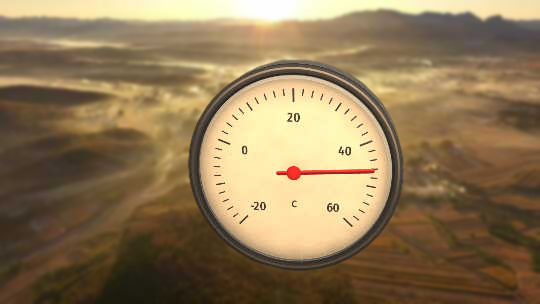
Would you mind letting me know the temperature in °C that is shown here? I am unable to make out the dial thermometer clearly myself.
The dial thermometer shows 46 °C
